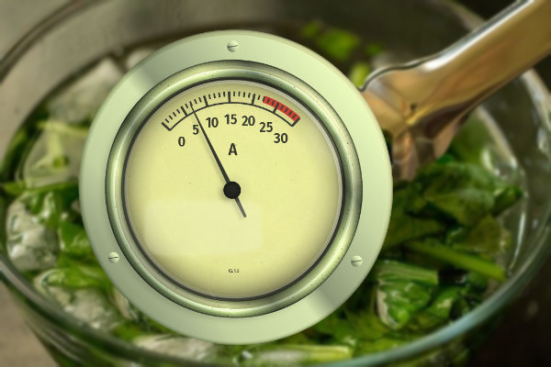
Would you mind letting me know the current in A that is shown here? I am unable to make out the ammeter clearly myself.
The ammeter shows 7 A
